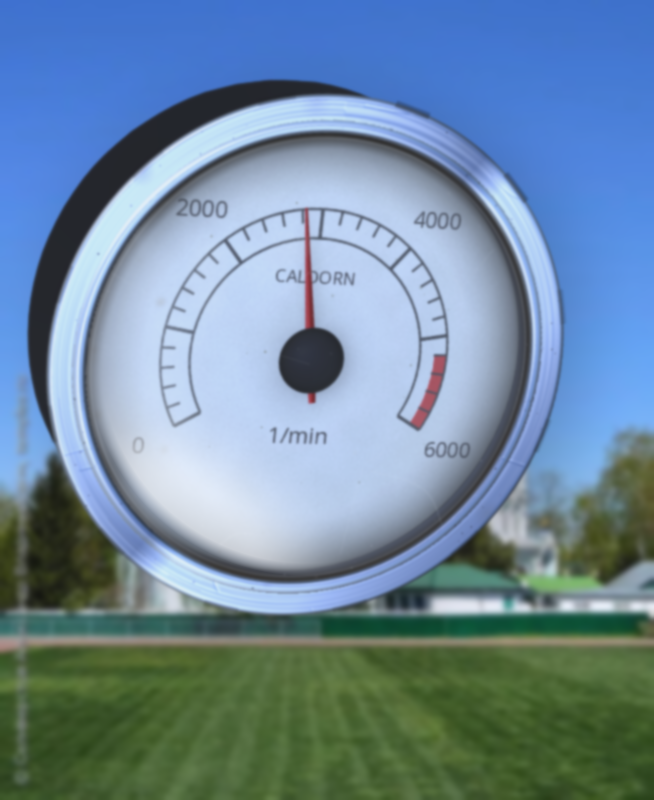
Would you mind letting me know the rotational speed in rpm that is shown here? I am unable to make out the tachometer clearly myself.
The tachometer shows 2800 rpm
